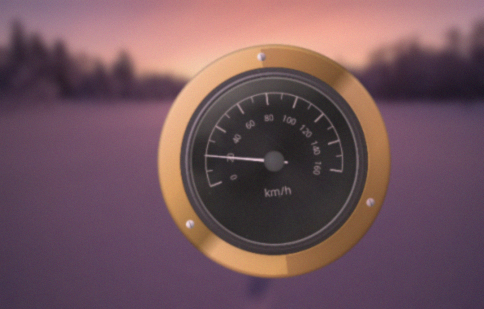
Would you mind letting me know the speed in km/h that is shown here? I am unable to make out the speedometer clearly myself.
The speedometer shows 20 km/h
